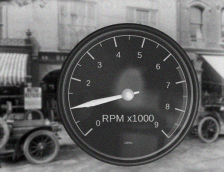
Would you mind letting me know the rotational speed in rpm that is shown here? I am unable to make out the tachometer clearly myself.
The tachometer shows 1000 rpm
